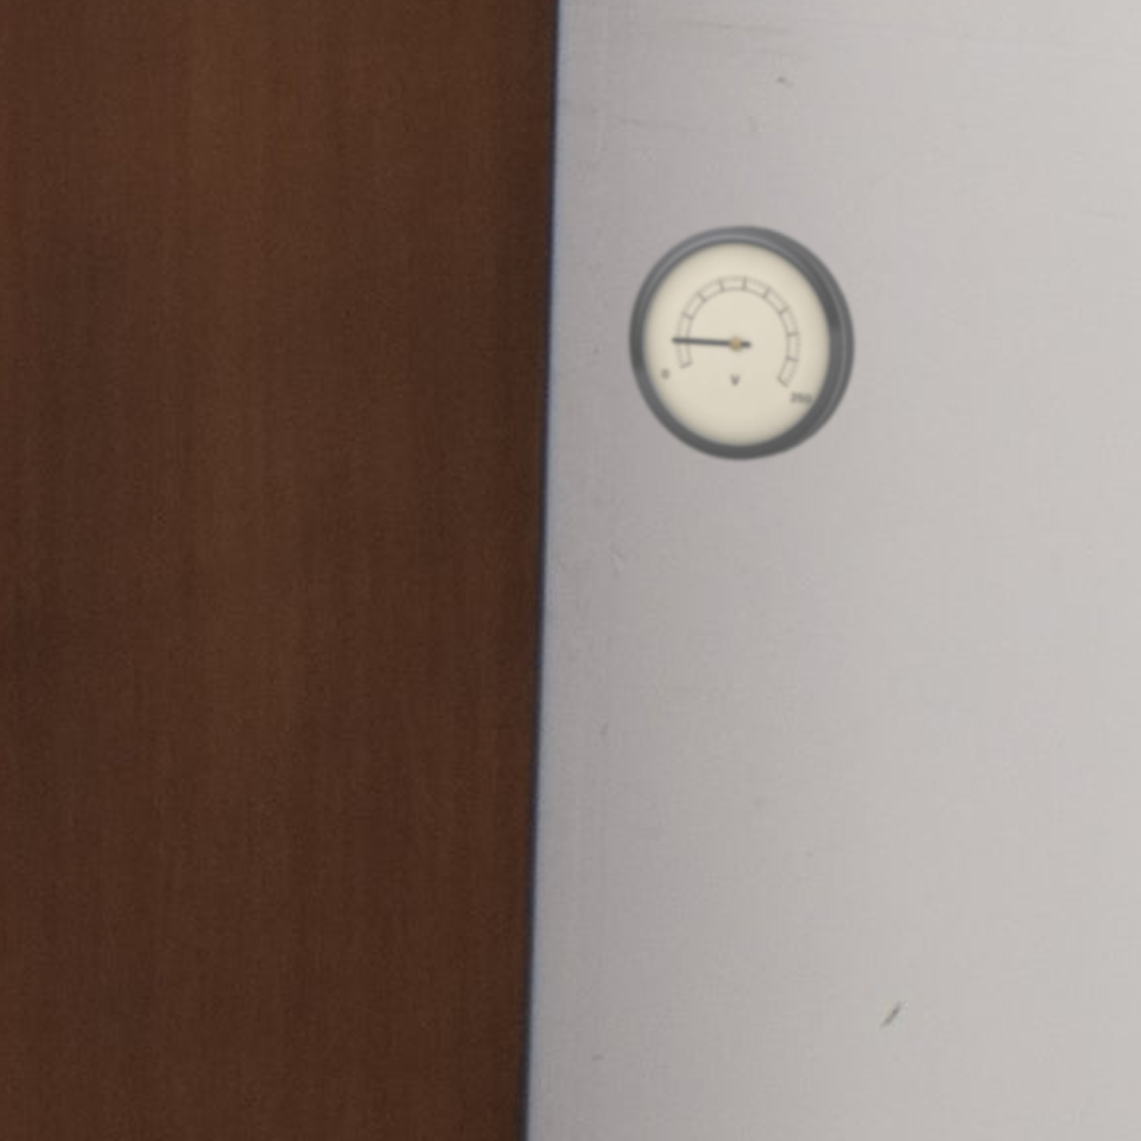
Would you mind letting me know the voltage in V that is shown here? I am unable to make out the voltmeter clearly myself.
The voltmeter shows 25 V
